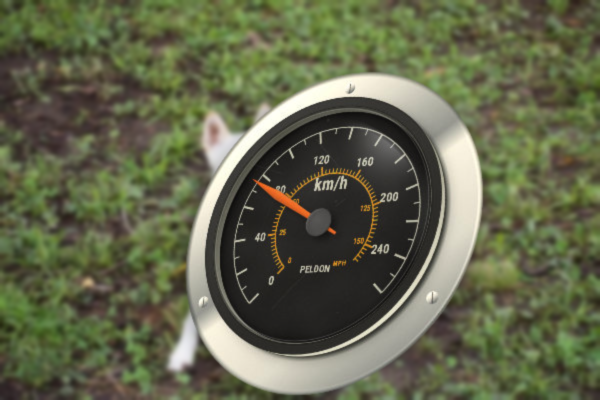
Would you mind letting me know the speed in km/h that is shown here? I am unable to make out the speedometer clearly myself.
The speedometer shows 75 km/h
